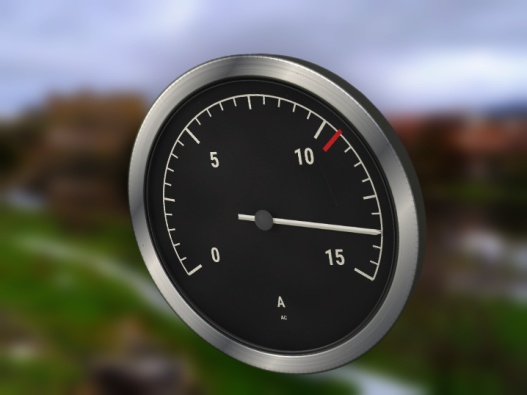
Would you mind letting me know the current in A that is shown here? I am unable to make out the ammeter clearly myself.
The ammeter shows 13.5 A
